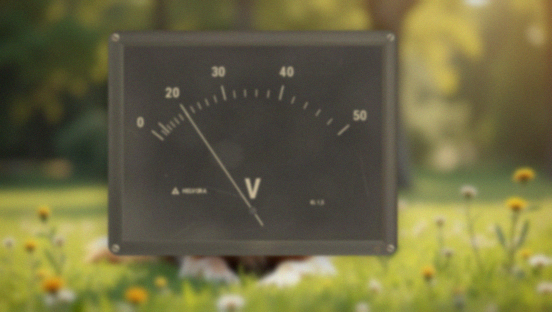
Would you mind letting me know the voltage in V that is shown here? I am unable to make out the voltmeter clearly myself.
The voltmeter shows 20 V
